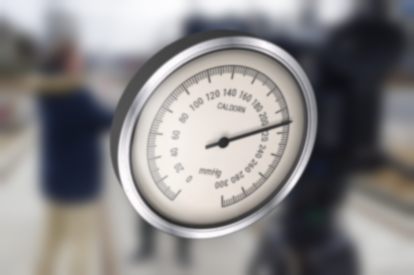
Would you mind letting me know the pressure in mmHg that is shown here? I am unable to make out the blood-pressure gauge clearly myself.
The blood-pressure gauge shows 210 mmHg
